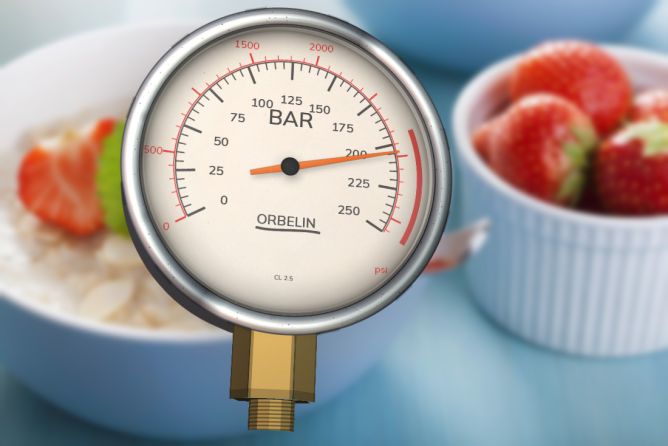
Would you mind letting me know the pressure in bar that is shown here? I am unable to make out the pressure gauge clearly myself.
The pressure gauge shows 205 bar
